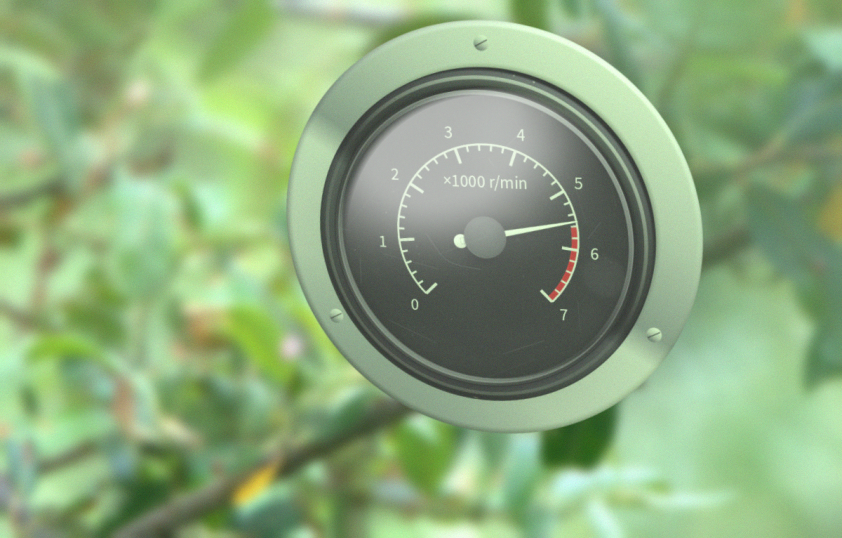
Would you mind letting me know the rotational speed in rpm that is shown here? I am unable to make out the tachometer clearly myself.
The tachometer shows 5500 rpm
